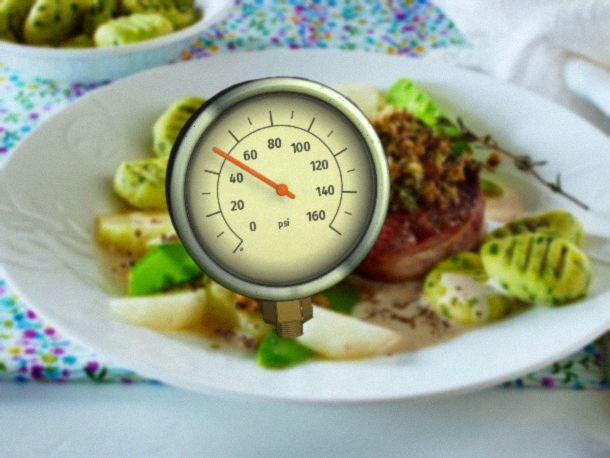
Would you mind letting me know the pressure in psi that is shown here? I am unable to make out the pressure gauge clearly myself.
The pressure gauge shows 50 psi
